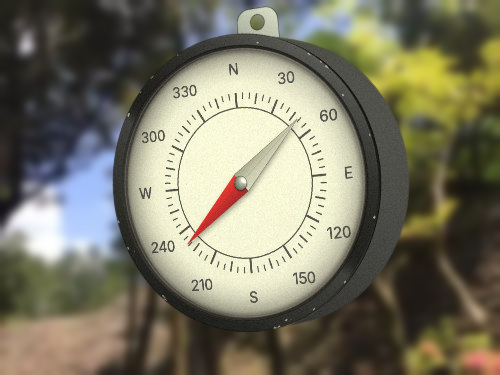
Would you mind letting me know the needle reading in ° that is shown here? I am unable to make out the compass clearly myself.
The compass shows 230 °
